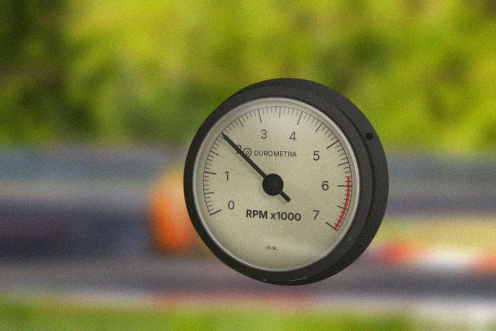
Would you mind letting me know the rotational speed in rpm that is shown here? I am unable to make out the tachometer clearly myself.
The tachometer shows 2000 rpm
